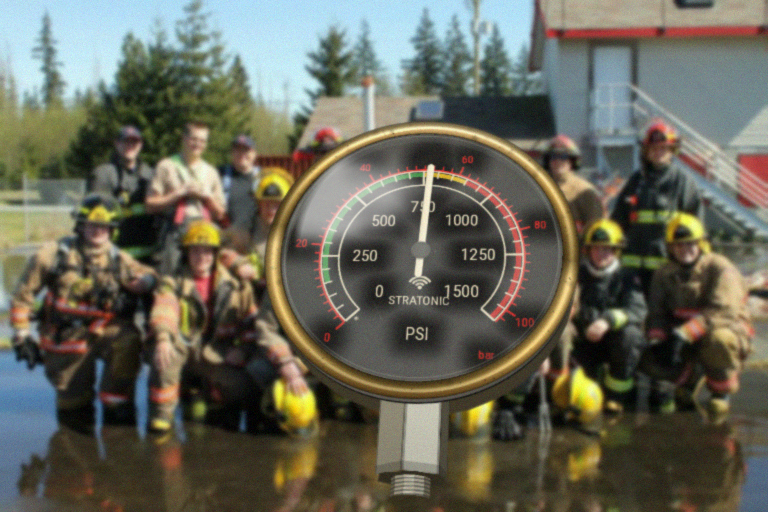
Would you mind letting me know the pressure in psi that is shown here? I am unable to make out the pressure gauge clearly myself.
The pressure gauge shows 775 psi
